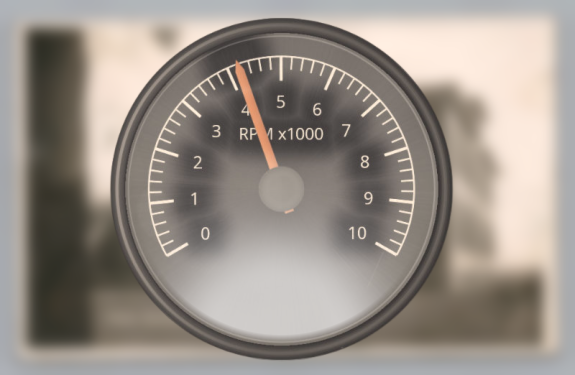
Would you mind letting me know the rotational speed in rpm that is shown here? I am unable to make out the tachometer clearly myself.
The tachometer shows 4200 rpm
